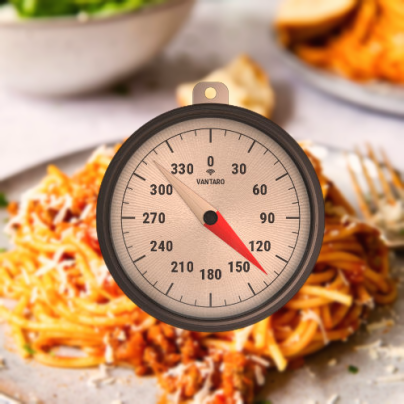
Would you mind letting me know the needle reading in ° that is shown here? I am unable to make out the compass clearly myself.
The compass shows 135 °
